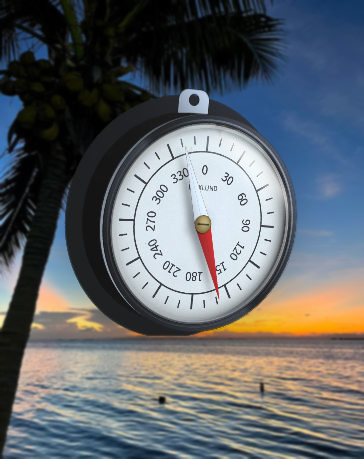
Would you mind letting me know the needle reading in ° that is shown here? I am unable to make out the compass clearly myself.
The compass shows 160 °
